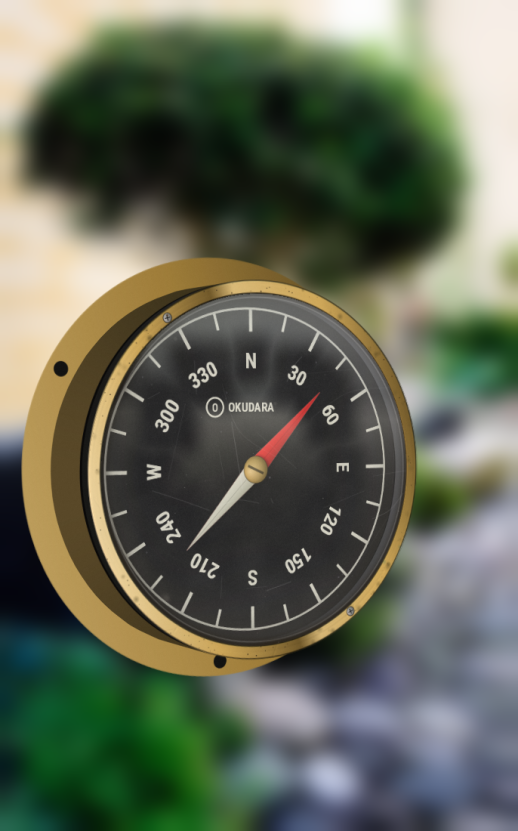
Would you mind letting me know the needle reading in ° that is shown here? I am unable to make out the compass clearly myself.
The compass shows 45 °
